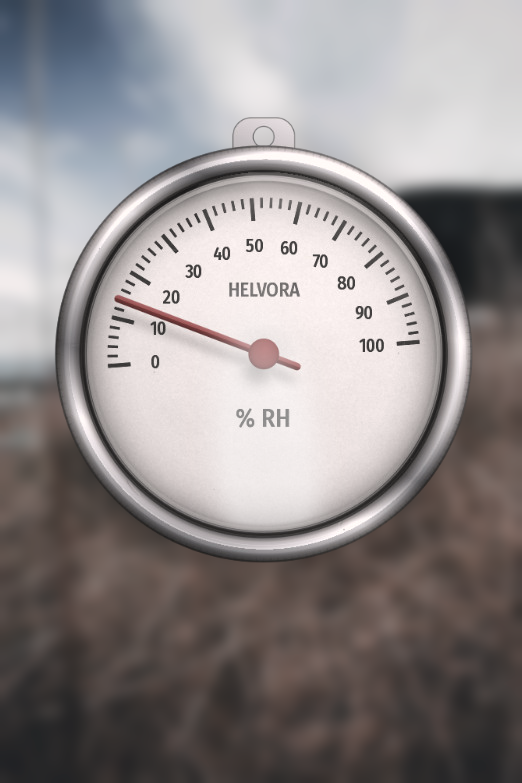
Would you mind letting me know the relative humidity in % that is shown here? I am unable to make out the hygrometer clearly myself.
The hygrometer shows 14 %
